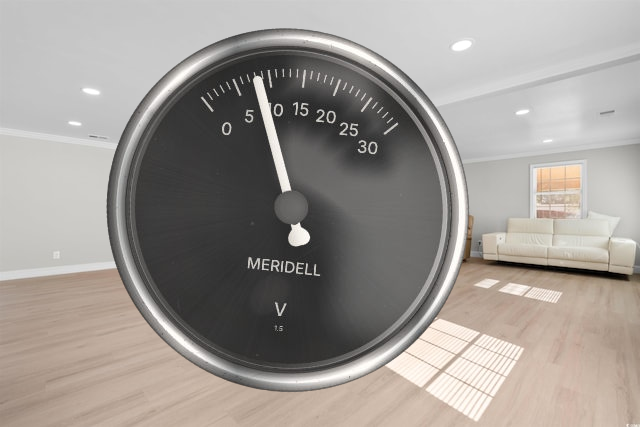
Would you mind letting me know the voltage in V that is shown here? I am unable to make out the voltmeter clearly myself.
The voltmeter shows 8 V
